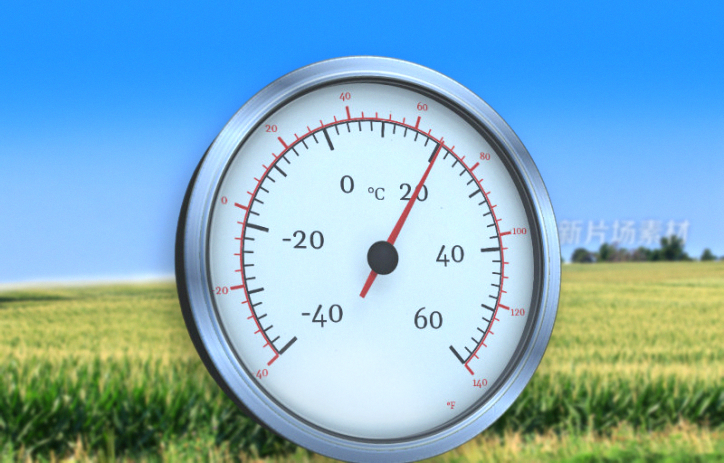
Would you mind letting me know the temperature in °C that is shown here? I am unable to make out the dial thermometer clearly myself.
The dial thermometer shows 20 °C
